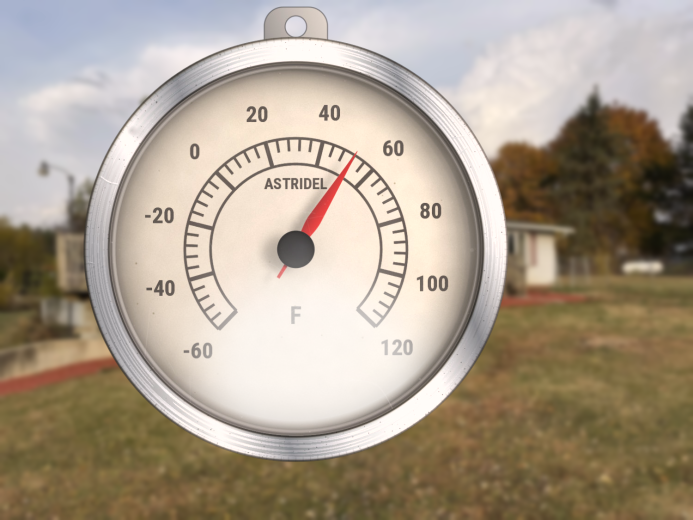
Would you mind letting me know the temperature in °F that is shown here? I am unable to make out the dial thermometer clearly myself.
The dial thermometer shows 52 °F
